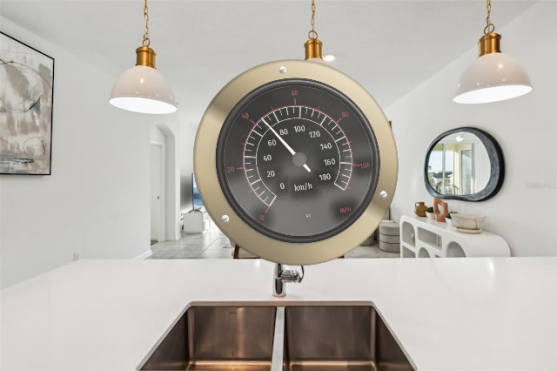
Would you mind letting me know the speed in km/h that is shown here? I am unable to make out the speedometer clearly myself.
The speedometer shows 70 km/h
